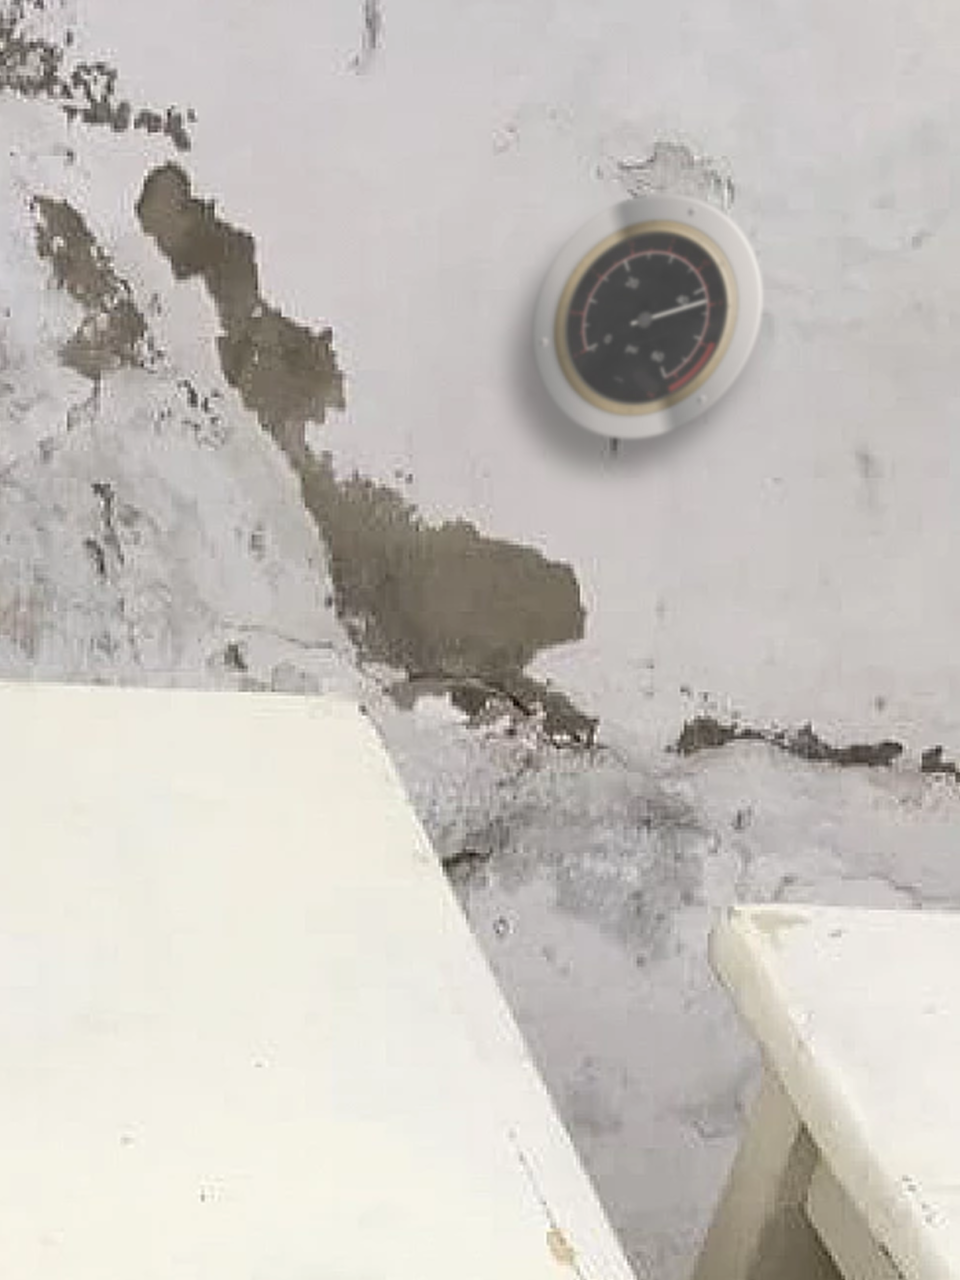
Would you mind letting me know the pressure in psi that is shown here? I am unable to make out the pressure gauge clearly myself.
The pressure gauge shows 42.5 psi
